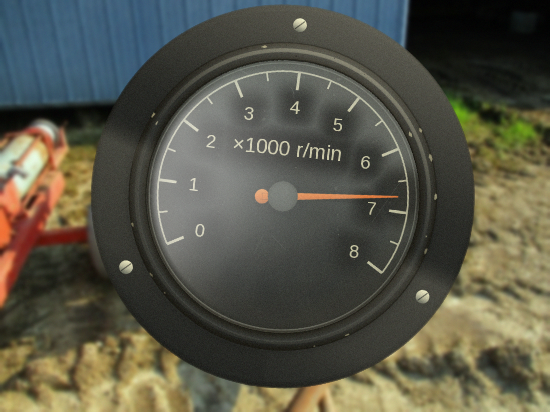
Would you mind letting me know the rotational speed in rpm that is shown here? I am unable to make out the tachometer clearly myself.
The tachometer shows 6750 rpm
